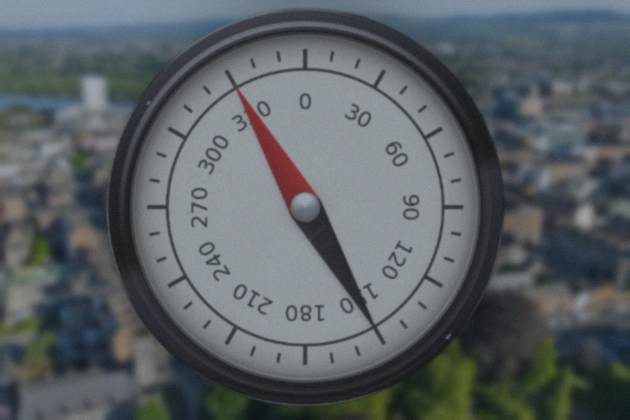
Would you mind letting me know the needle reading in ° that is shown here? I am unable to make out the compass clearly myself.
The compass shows 330 °
